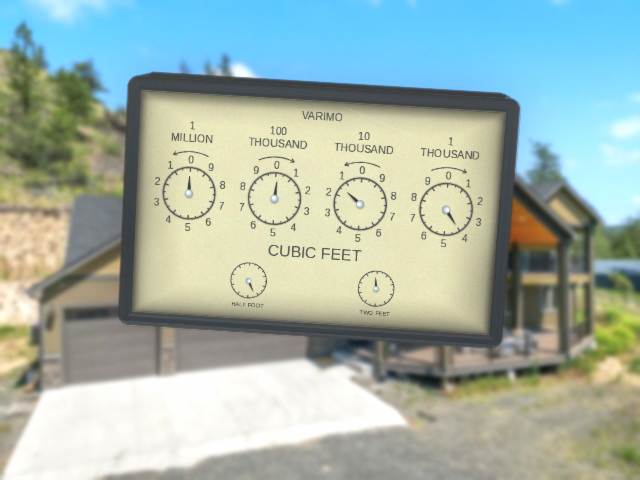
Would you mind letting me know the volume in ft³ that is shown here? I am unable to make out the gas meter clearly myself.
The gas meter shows 1400 ft³
